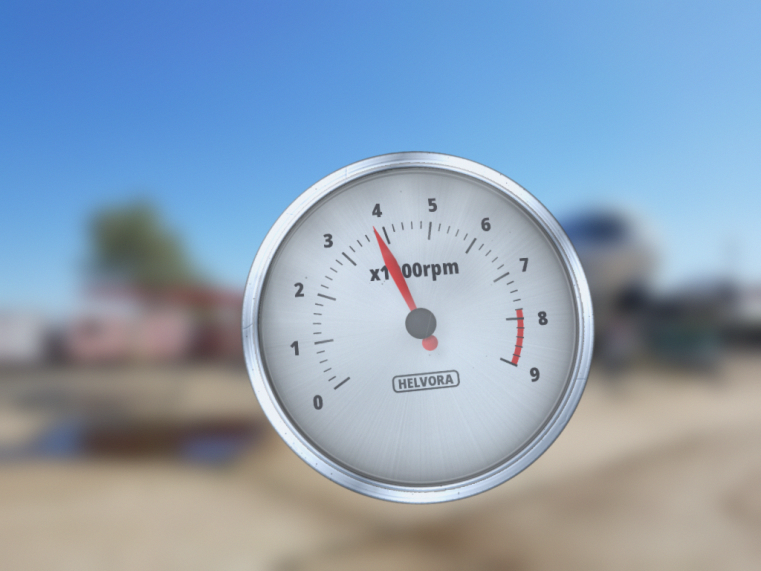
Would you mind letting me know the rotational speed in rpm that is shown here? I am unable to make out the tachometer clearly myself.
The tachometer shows 3800 rpm
